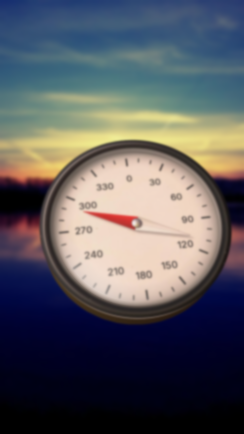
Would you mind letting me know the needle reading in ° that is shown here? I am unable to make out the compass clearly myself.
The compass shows 290 °
